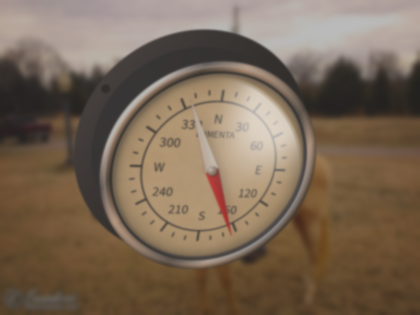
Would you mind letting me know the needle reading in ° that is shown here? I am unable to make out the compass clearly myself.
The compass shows 155 °
